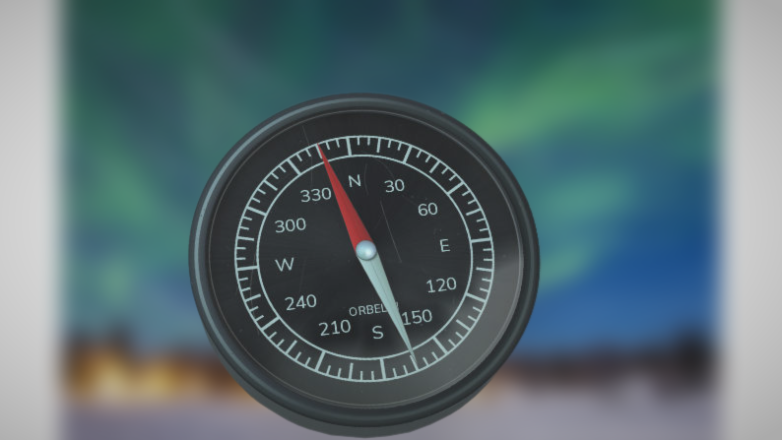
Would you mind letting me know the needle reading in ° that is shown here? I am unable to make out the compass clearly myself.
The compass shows 345 °
